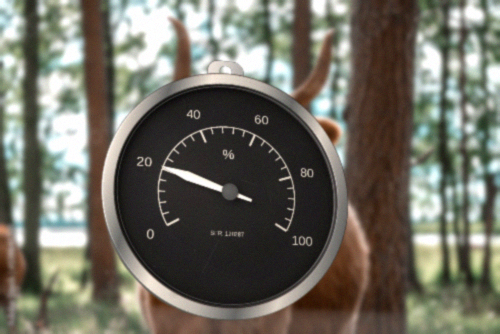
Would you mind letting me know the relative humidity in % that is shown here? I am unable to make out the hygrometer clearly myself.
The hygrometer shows 20 %
